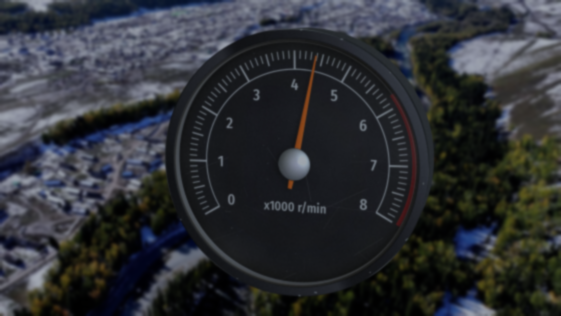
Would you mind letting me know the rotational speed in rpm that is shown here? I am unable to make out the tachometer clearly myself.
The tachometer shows 4400 rpm
